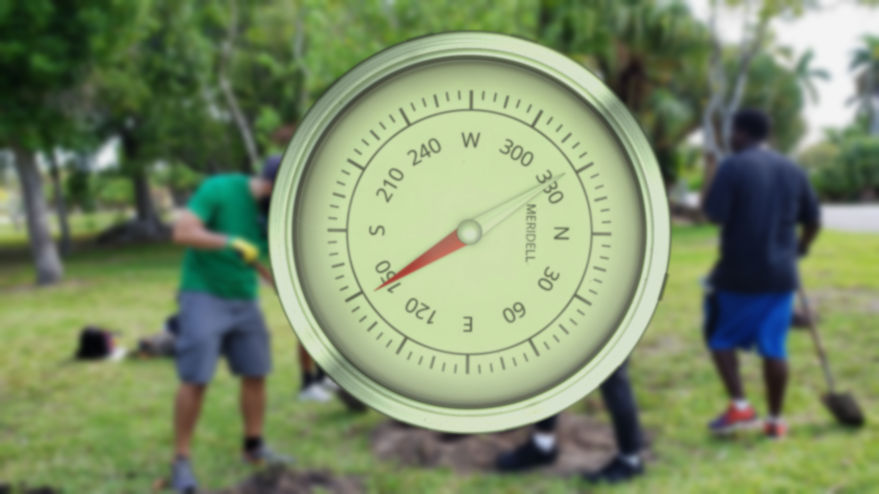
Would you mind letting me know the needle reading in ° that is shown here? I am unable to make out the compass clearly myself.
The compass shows 147.5 °
